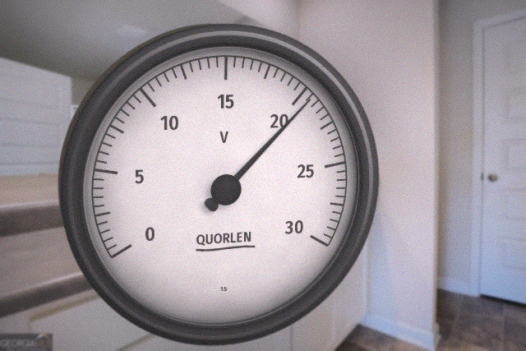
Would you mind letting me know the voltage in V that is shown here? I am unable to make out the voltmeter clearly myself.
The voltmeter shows 20.5 V
